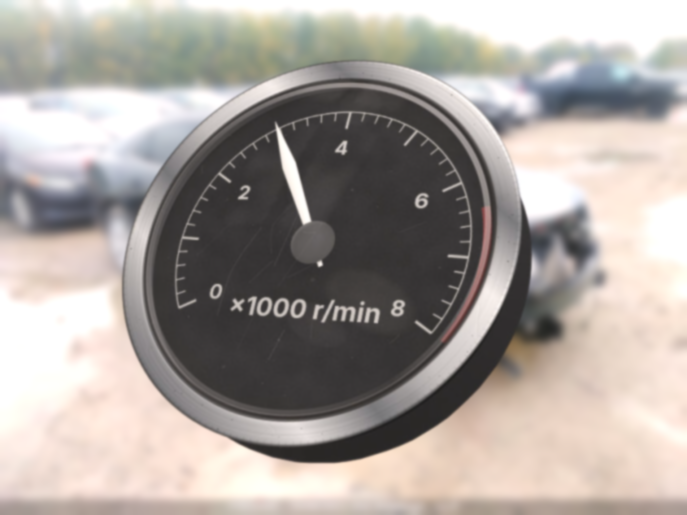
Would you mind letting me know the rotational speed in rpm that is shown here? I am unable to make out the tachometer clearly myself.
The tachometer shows 3000 rpm
